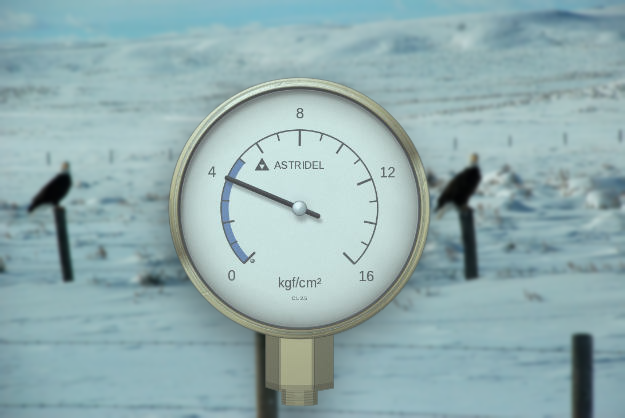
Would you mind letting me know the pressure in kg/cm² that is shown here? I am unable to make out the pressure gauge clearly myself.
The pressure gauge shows 4 kg/cm²
